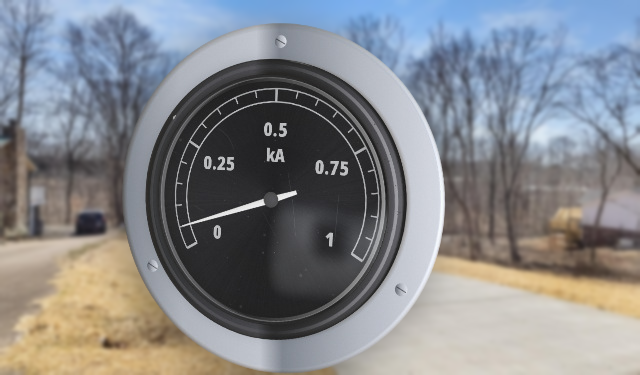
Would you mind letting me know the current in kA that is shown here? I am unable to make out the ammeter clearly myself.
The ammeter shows 0.05 kA
